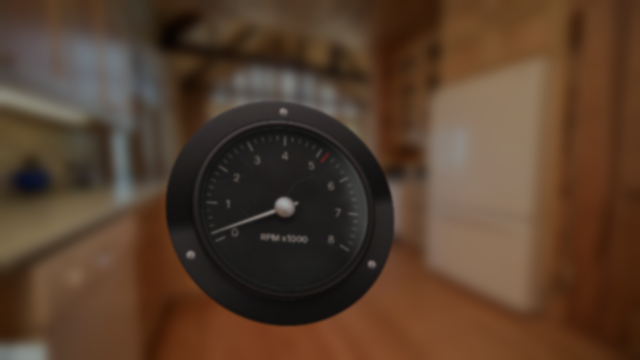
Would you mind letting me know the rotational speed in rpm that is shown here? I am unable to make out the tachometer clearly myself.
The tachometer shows 200 rpm
